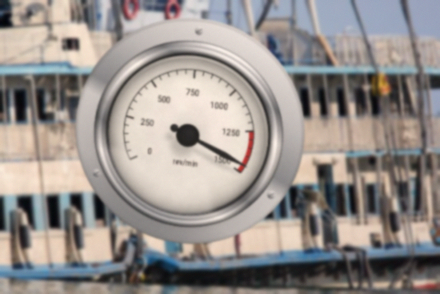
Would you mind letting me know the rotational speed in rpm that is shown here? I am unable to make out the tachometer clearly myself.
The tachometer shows 1450 rpm
